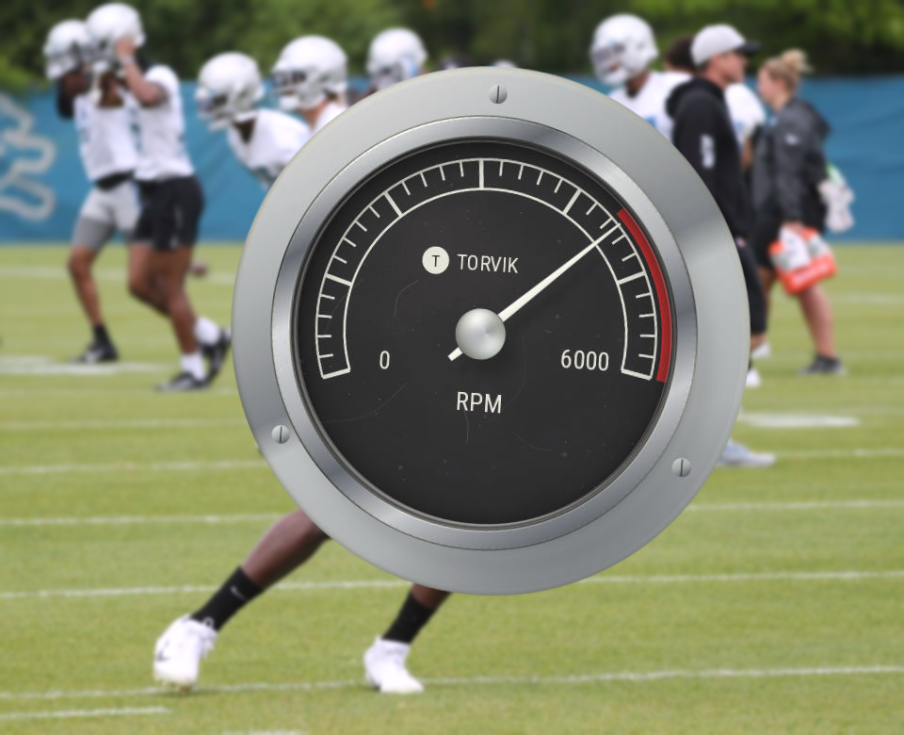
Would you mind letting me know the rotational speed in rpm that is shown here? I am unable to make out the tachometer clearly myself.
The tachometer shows 4500 rpm
